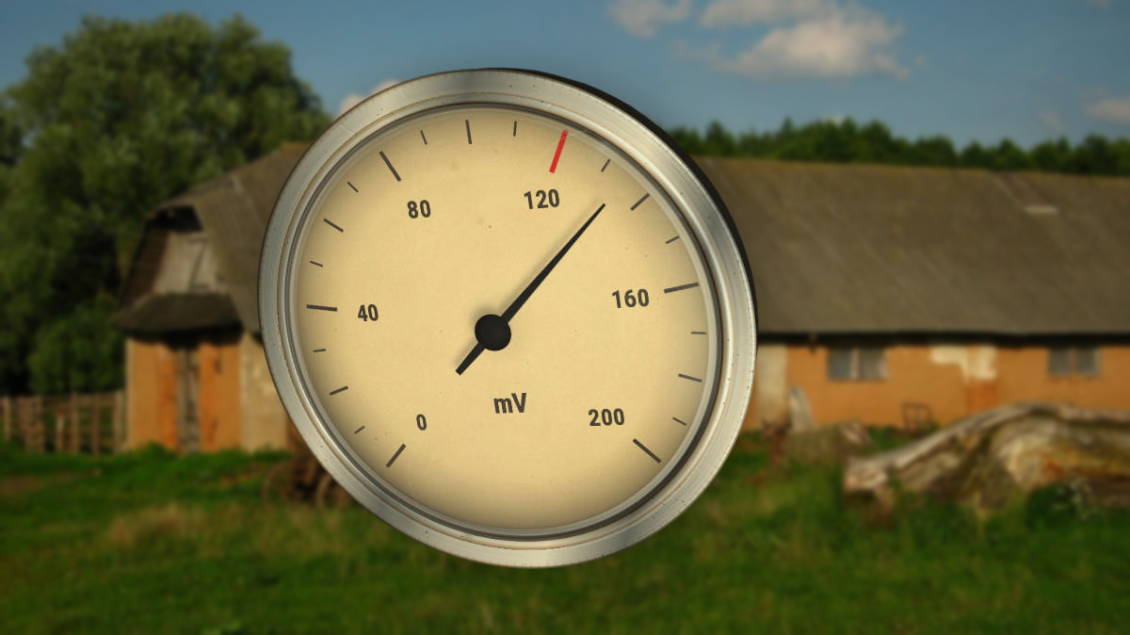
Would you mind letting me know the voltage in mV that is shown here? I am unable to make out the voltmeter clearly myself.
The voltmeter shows 135 mV
